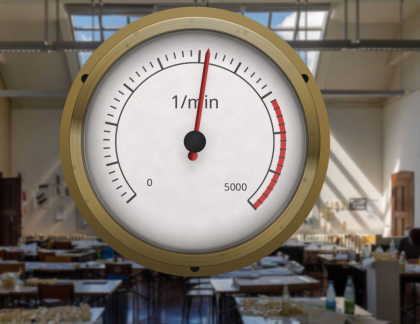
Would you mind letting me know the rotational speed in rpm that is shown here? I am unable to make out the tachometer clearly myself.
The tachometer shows 2600 rpm
